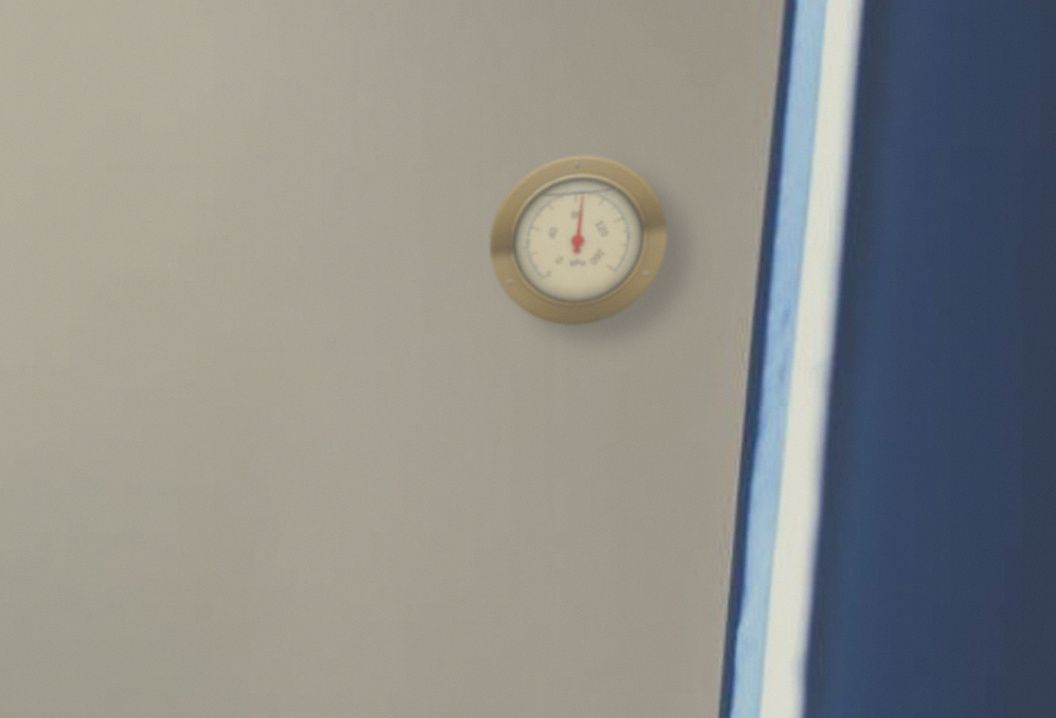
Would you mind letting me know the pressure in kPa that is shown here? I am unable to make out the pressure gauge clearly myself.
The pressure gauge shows 85 kPa
